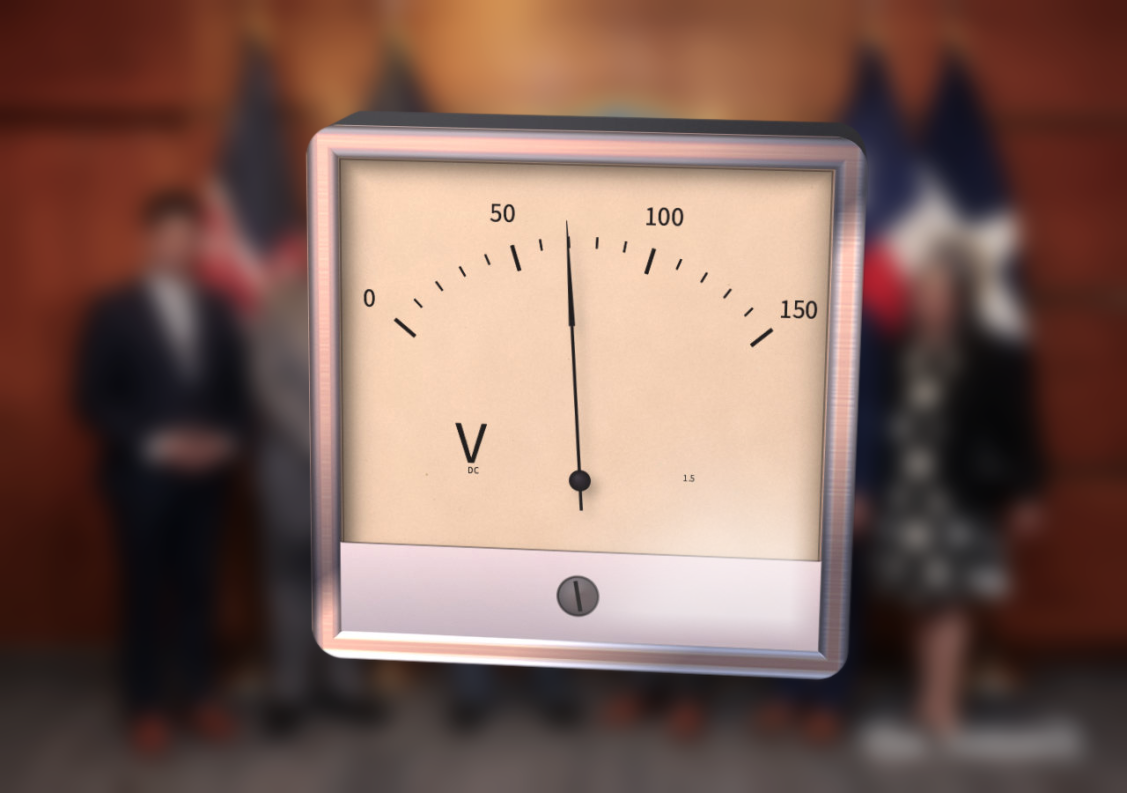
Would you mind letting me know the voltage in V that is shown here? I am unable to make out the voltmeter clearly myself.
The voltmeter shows 70 V
